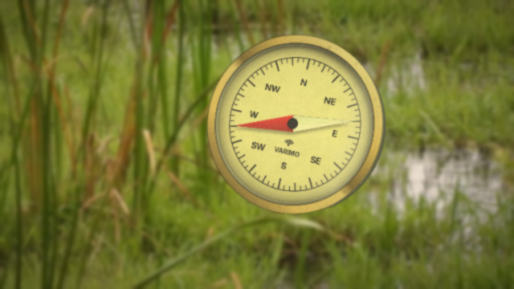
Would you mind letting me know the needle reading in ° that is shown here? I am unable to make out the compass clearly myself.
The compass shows 255 °
